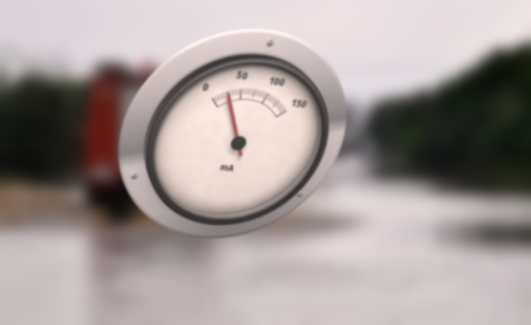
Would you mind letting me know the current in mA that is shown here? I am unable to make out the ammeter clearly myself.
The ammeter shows 25 mA
